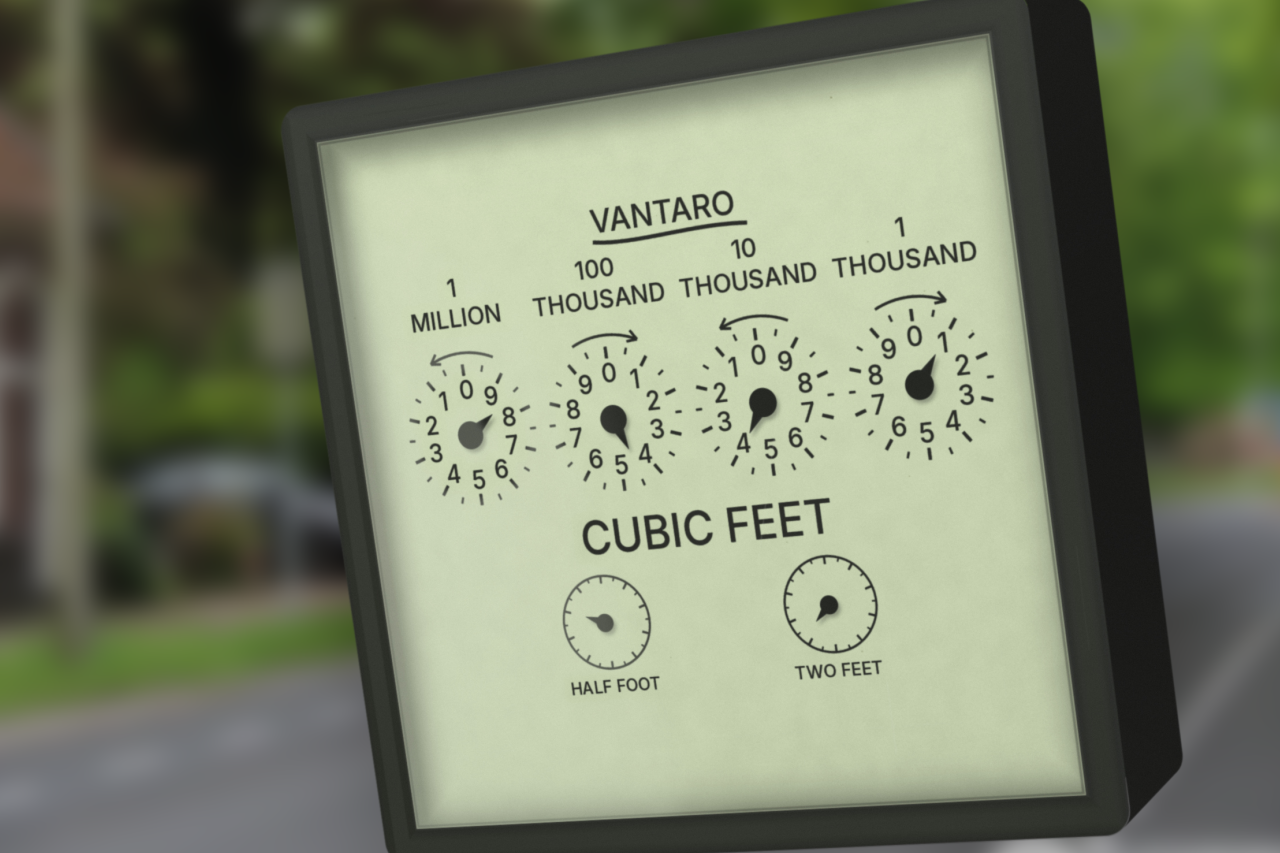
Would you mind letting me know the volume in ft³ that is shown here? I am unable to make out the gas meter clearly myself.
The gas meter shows 844100 ft³
